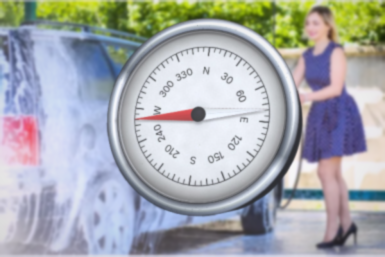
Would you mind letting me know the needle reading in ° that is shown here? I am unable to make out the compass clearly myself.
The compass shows 260 °
